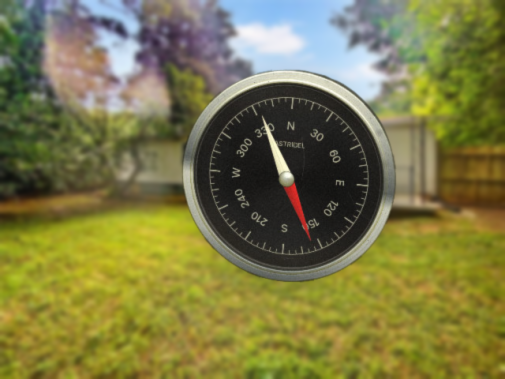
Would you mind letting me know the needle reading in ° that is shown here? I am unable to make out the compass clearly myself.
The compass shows 155 °
